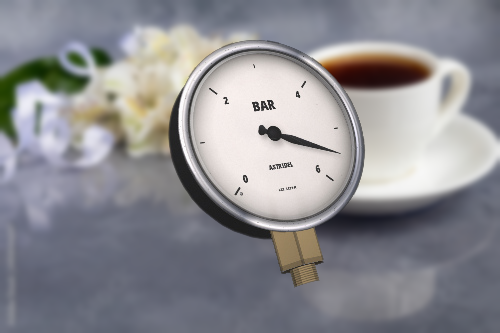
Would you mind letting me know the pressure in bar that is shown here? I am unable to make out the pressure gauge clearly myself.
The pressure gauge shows 5.5 bar
